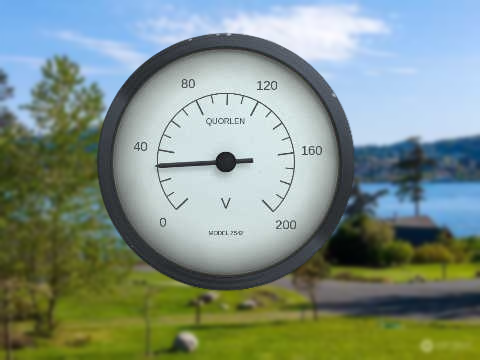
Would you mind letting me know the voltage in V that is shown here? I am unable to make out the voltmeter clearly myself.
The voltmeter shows 30 V
